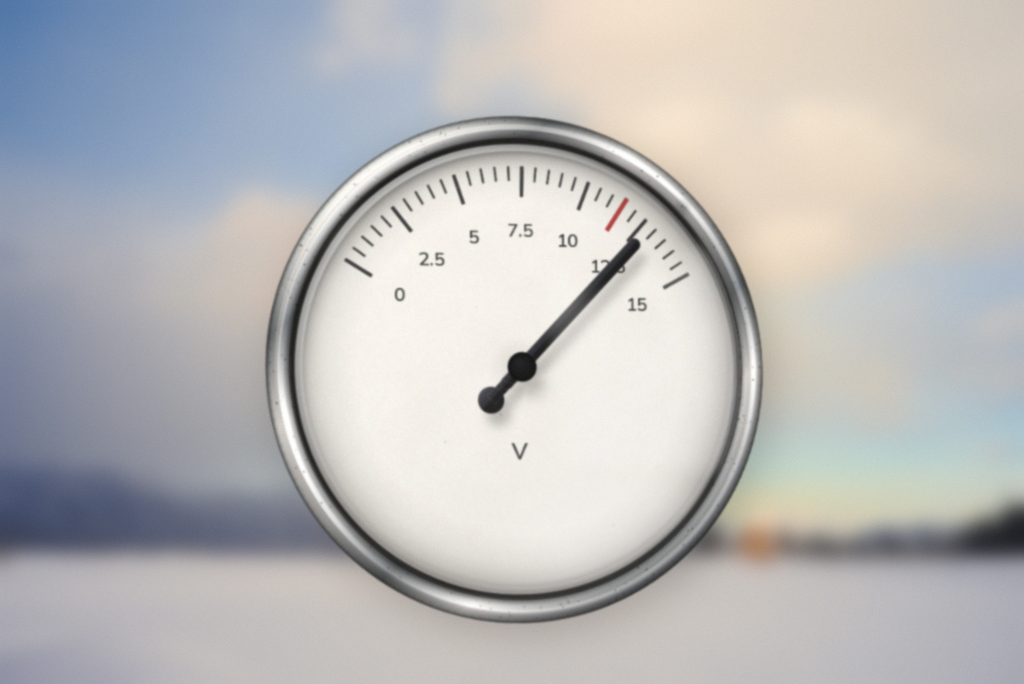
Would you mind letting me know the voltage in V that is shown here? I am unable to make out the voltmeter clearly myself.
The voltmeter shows 12.75 V
